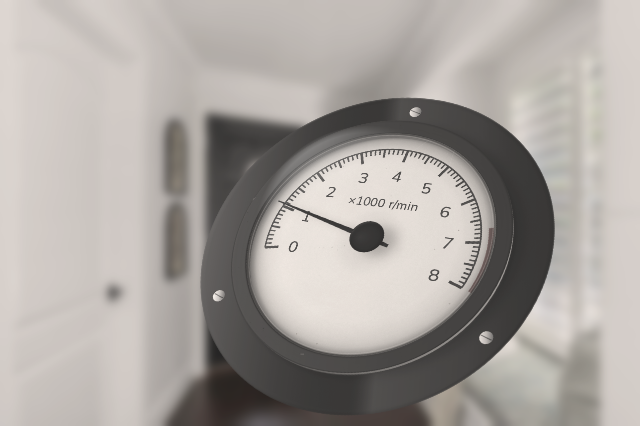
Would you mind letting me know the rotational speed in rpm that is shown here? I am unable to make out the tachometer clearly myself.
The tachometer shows 1000 rpm
